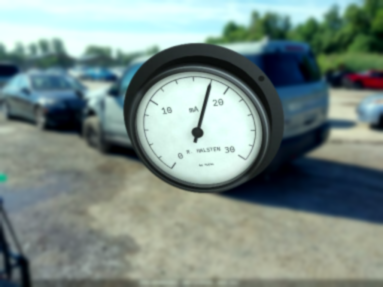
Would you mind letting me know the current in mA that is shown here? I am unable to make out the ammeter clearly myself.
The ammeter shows 18 mA
